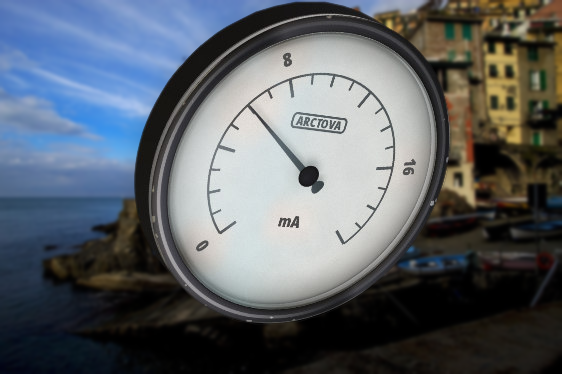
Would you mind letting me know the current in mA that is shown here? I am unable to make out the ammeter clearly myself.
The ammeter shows 6 mA
